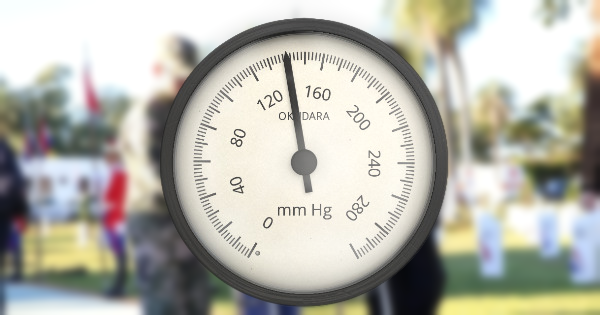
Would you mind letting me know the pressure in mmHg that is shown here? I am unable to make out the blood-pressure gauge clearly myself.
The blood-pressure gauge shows 140 mmHg
